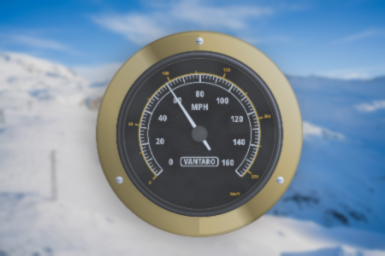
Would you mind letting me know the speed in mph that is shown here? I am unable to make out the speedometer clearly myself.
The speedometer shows 60 mph
